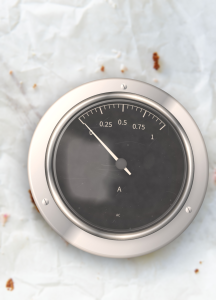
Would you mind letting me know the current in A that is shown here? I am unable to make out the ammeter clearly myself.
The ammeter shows 0 A
